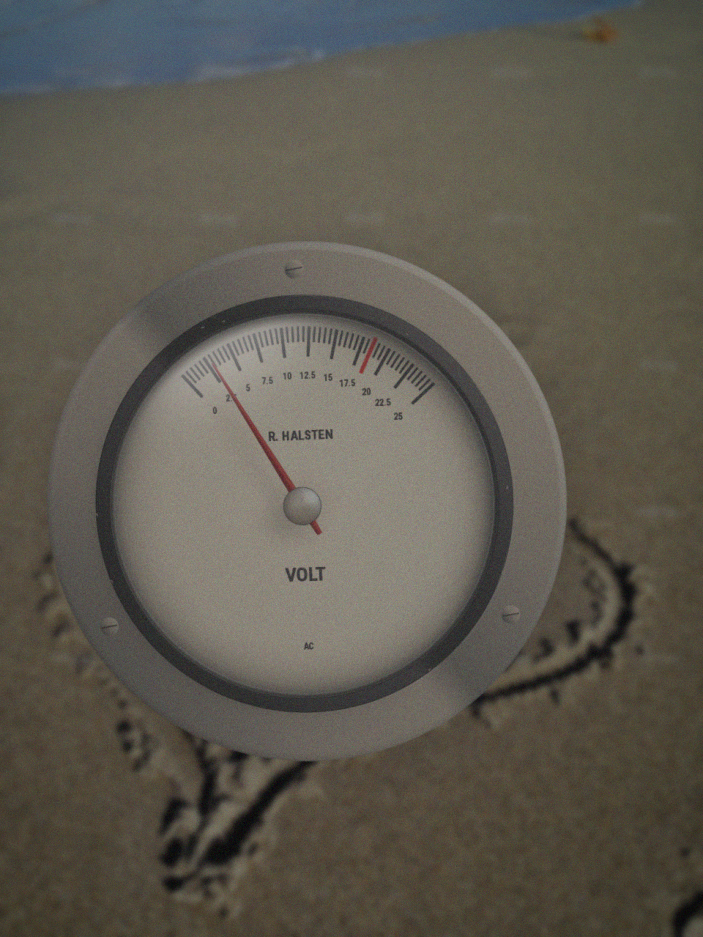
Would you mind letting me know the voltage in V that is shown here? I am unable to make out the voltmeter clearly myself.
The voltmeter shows 3 V
